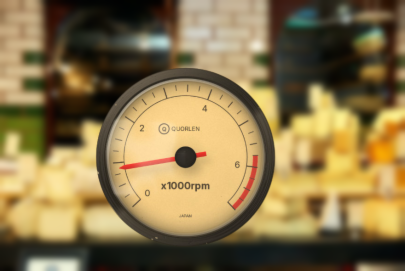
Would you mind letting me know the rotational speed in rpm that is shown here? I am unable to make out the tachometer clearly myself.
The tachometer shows 875 rpm
